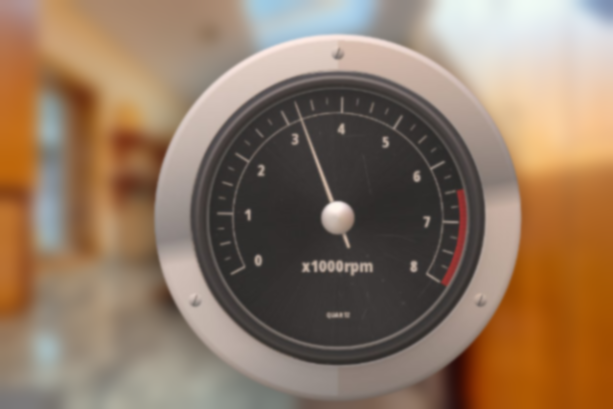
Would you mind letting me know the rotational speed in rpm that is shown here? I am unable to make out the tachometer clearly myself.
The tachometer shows 3250 rpm
